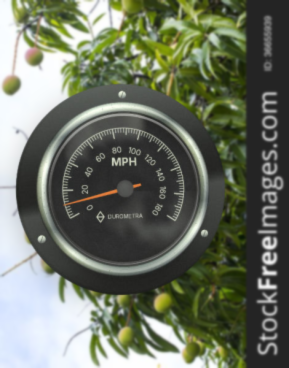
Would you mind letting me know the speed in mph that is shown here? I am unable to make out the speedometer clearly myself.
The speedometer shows 10 mph
